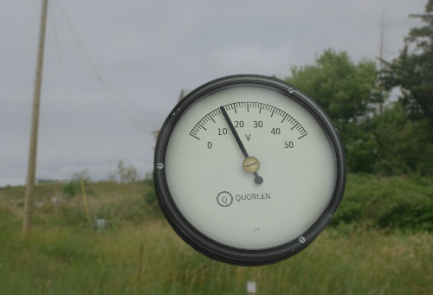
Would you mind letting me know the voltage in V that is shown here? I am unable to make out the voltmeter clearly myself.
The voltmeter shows 15 V
